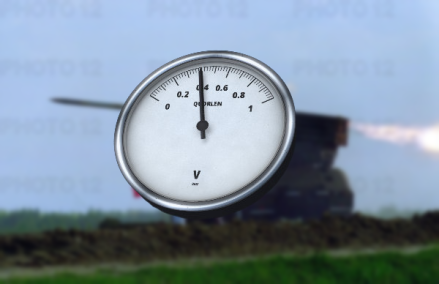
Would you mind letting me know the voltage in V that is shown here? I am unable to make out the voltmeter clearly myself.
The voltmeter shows 0.4 V
